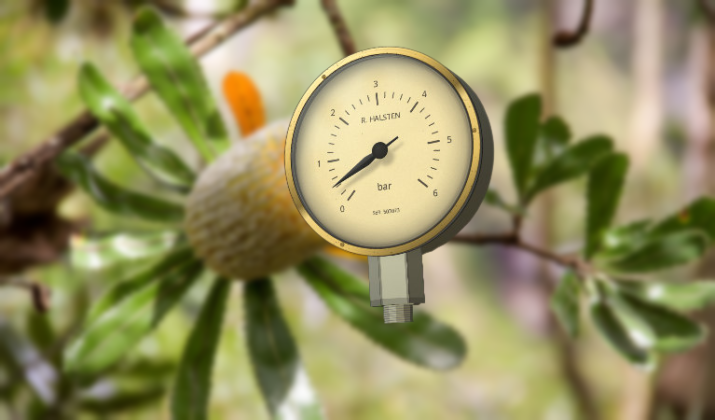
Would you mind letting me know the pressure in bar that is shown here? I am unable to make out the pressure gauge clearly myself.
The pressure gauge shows 0.4 bar
